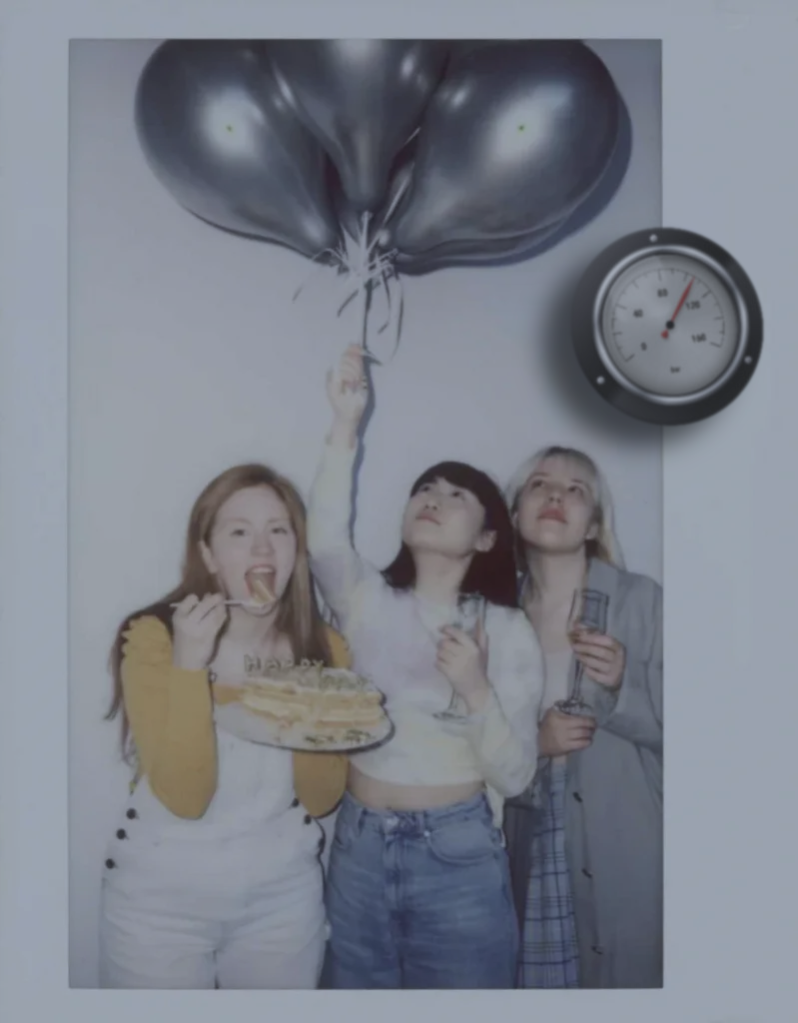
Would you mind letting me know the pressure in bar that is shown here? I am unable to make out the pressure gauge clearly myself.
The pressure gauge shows 105 bar
